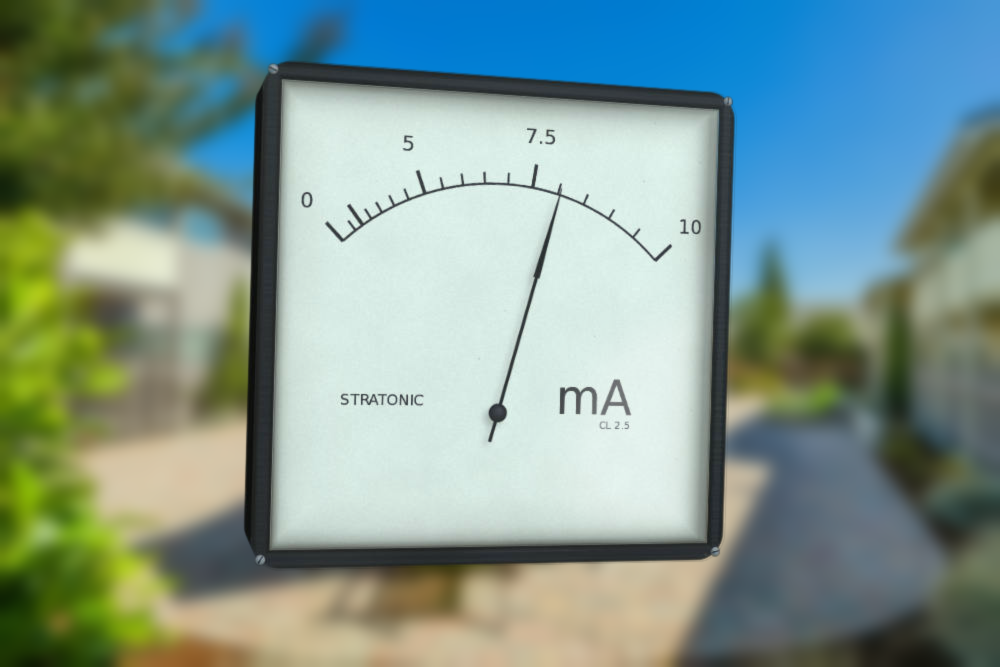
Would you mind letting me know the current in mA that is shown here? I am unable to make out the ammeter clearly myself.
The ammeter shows 8 mA
